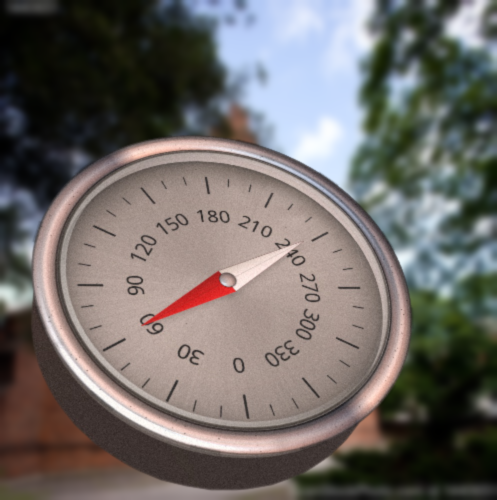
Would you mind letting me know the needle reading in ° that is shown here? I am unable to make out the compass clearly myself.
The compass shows 60 °
